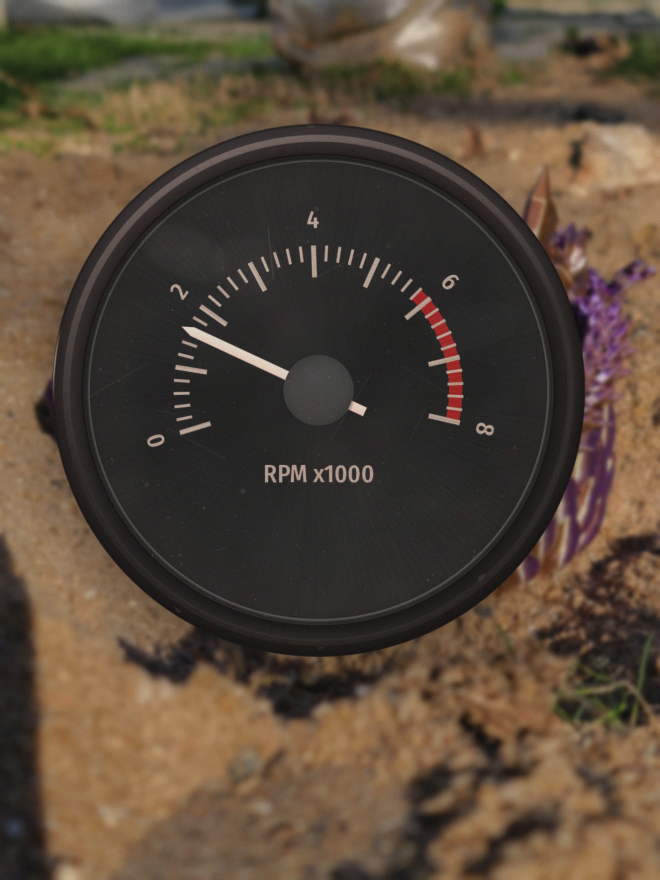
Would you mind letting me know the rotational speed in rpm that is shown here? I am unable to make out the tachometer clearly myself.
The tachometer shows 1600 rpm
